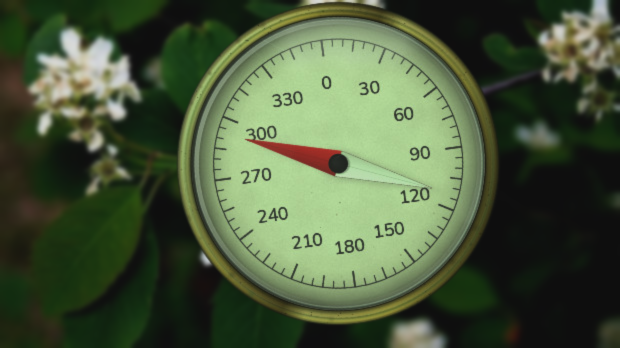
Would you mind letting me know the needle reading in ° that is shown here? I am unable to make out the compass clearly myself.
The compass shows 292.5 °
